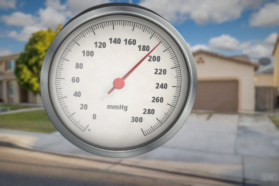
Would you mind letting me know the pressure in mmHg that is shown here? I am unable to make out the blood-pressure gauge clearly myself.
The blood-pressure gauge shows 190 mmHg
